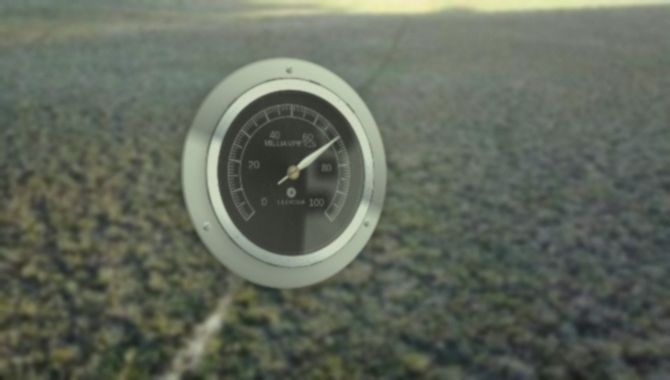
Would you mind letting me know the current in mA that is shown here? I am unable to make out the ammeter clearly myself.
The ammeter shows 70 mA
